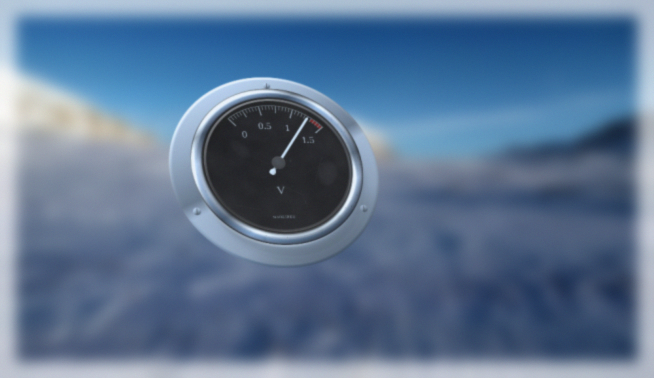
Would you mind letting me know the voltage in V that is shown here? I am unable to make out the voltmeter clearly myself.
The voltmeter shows 1.25 V
